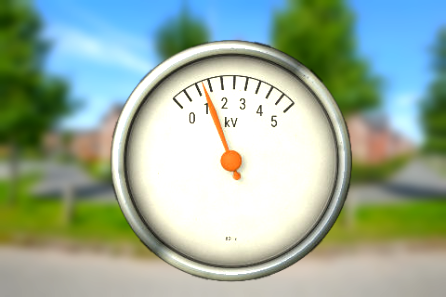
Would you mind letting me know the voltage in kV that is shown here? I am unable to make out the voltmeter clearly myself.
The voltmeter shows 1.25 kV
